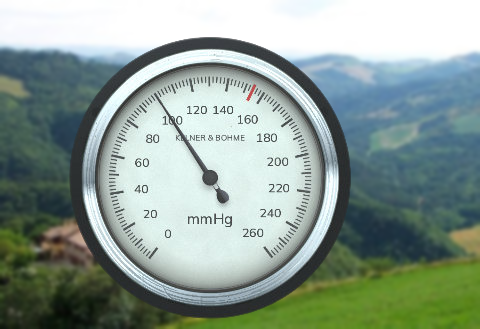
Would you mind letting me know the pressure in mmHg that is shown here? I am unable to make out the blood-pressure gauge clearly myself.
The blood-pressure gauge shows 100 mmHg
